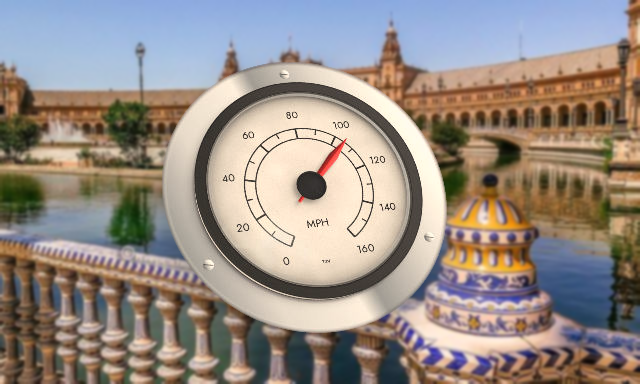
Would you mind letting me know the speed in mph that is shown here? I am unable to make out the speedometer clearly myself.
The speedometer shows 105 mph
